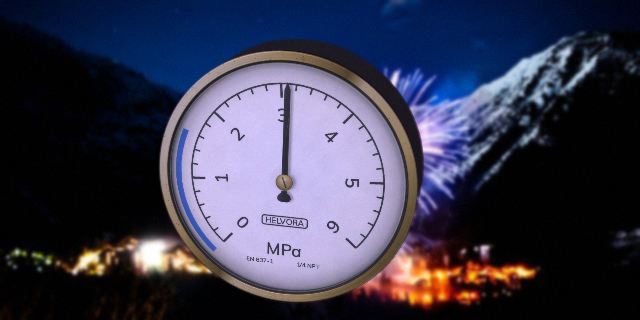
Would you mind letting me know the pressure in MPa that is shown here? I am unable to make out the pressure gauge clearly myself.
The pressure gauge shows 3.1 MPa
